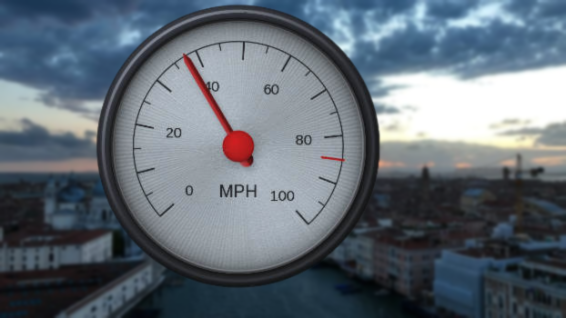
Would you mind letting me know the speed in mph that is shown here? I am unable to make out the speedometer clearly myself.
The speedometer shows 37.5 mph
